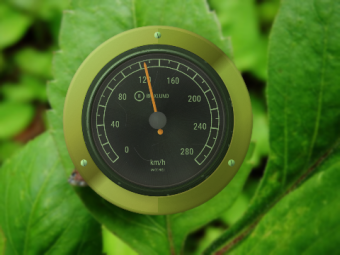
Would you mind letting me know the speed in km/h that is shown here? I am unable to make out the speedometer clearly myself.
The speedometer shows 125 km/h
